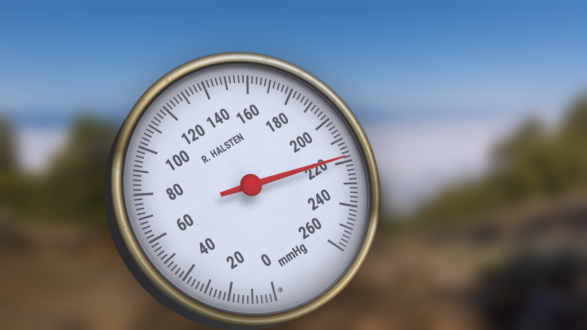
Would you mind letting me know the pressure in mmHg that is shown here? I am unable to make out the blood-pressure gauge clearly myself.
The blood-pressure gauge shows 218 mmHg
